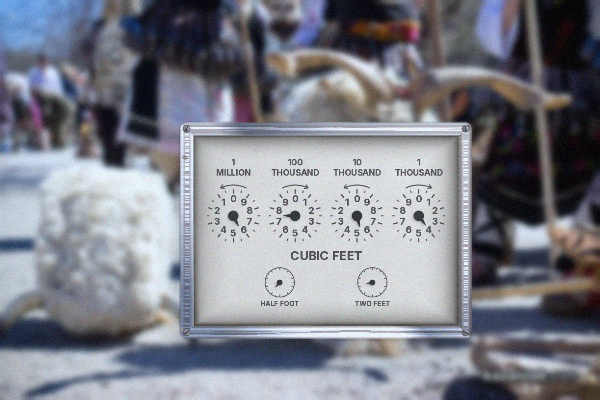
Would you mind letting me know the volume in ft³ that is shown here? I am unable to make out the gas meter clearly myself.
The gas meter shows 575400 ft³
